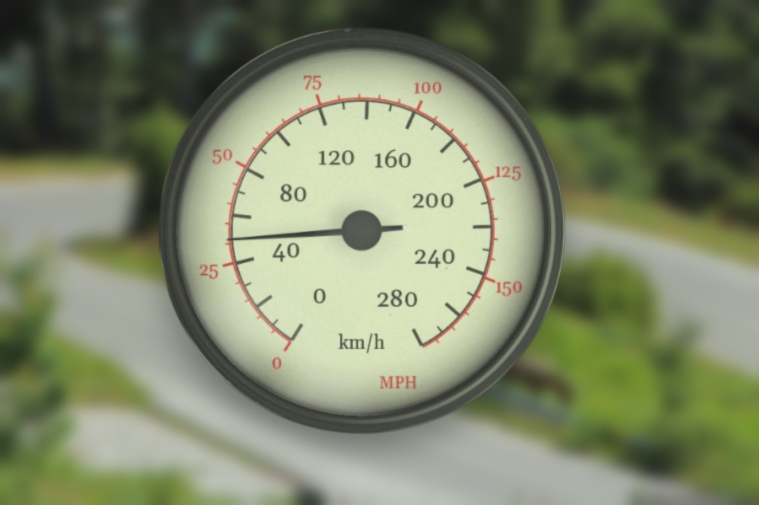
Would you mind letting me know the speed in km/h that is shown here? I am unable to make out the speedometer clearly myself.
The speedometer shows 50 km/h
